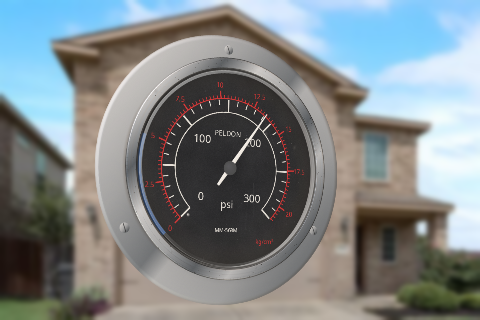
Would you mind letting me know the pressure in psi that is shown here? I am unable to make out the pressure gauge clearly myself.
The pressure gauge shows 190 psi
